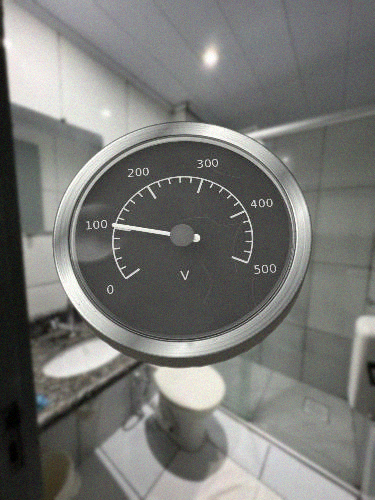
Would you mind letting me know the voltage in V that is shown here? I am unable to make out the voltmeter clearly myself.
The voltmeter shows 100 V
